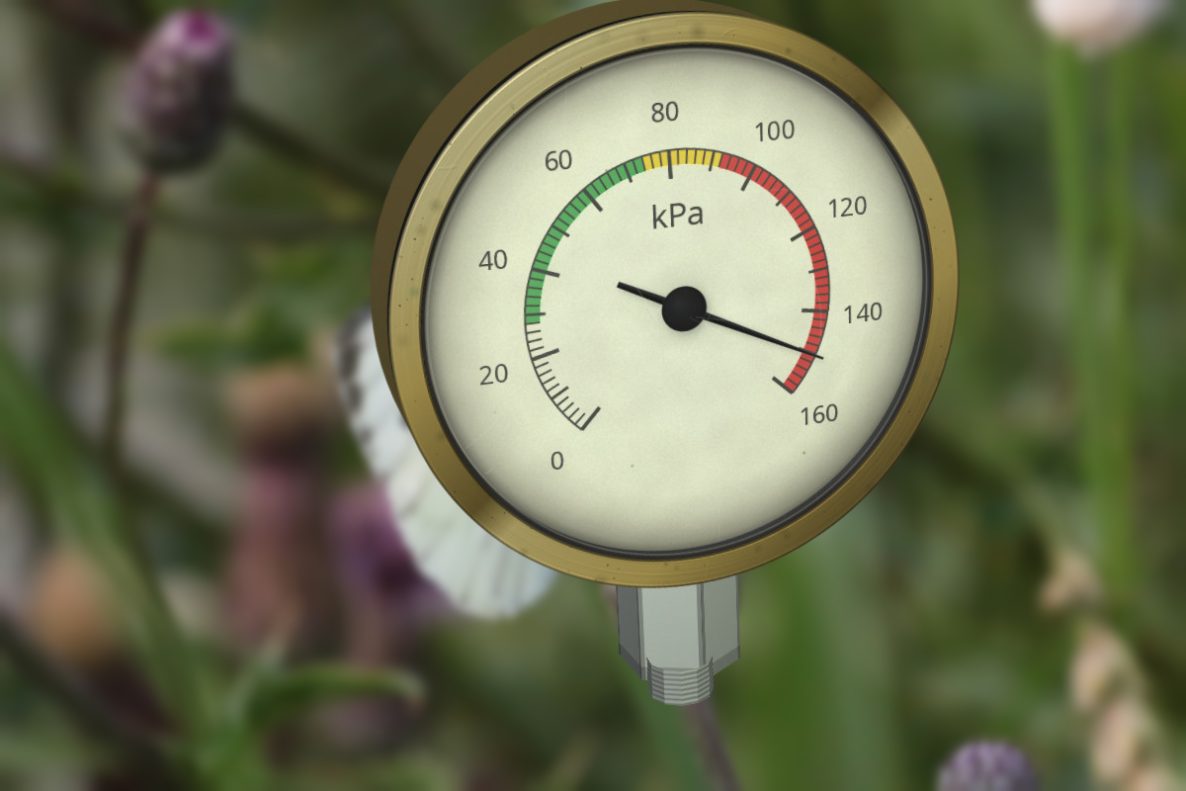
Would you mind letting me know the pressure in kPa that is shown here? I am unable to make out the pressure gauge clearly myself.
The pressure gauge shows 150 kPa
